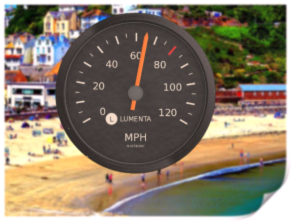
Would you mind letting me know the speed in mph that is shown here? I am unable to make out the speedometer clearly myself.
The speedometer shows 65 mph
